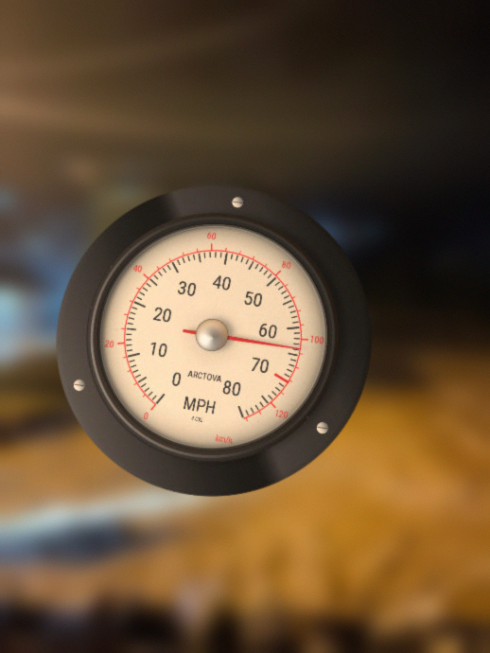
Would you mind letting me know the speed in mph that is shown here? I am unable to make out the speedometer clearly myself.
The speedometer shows 64 mph
